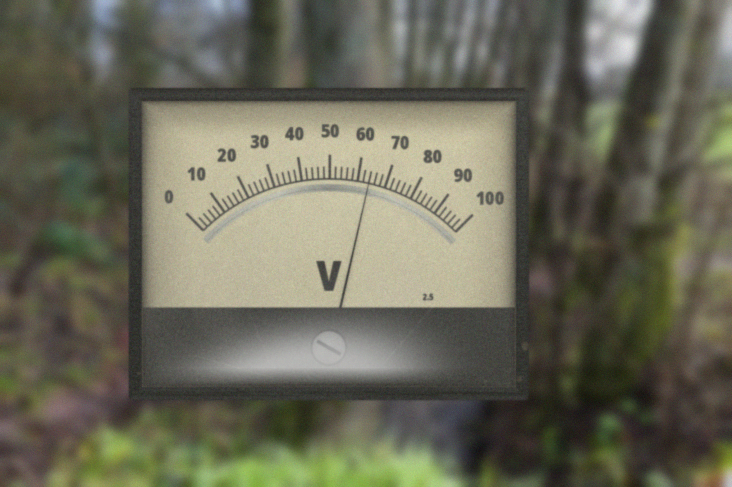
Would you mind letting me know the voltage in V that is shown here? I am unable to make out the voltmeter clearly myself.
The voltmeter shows 64 V
